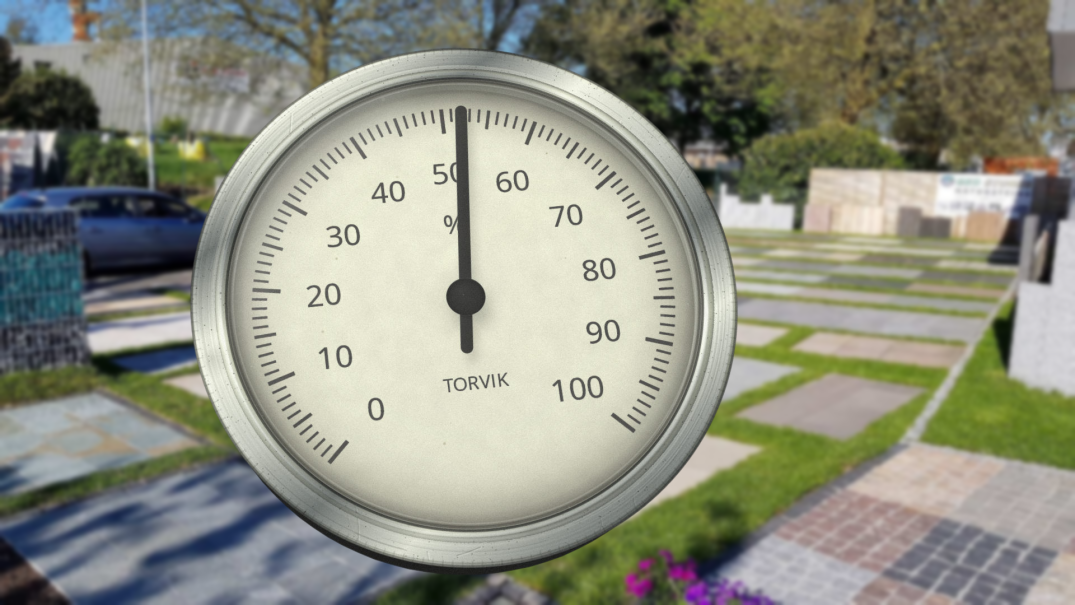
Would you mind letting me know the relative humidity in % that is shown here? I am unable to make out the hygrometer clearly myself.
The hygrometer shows 52 %
